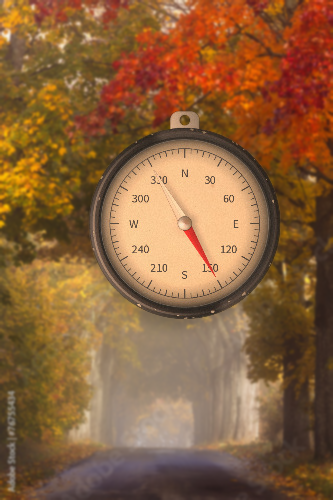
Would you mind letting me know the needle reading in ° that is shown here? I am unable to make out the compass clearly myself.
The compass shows 150 °
